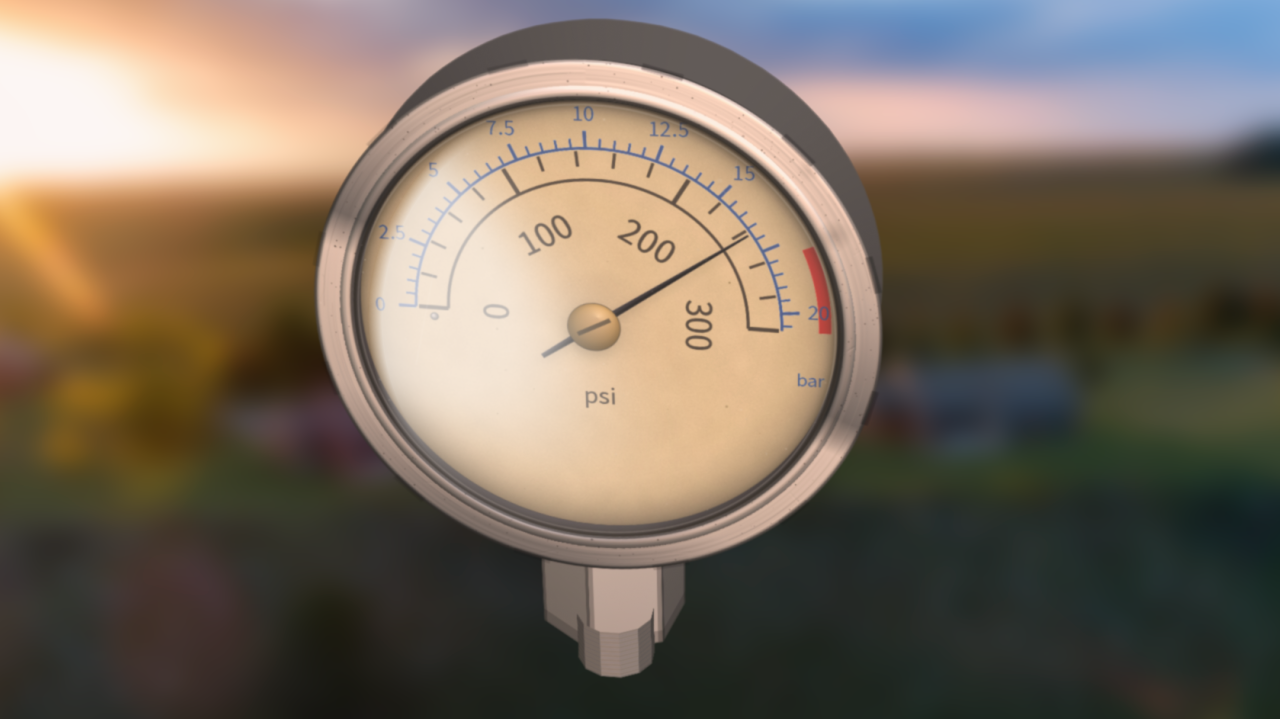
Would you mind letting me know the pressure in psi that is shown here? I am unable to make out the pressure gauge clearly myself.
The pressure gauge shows 240 psi
